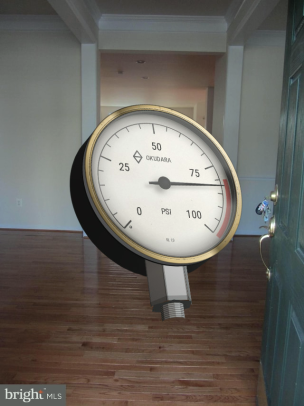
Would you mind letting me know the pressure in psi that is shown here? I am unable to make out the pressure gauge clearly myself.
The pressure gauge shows 82.5 psi
